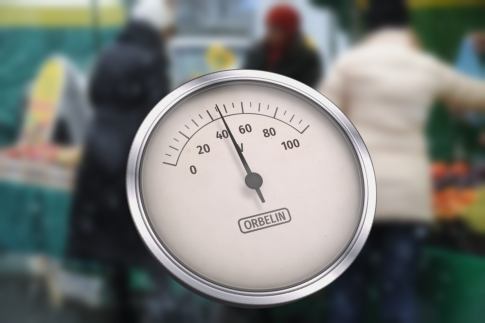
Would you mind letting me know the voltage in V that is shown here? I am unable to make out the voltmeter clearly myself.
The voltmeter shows 45 V
